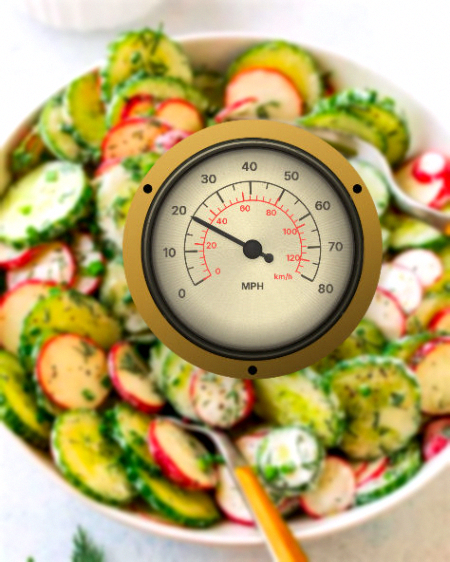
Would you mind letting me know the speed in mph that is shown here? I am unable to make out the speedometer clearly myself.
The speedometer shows 20 mph
